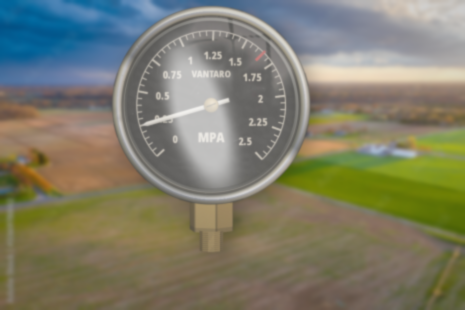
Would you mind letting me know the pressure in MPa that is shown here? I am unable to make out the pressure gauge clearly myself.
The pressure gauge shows 0.25 MPa
